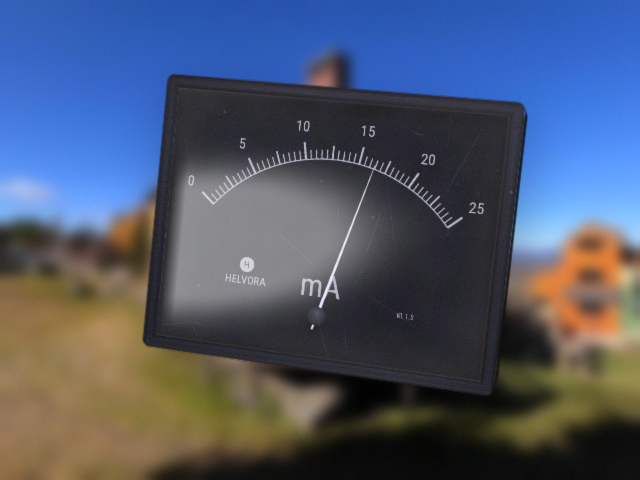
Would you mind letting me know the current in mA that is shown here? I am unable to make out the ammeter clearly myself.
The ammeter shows 16.5 mA
